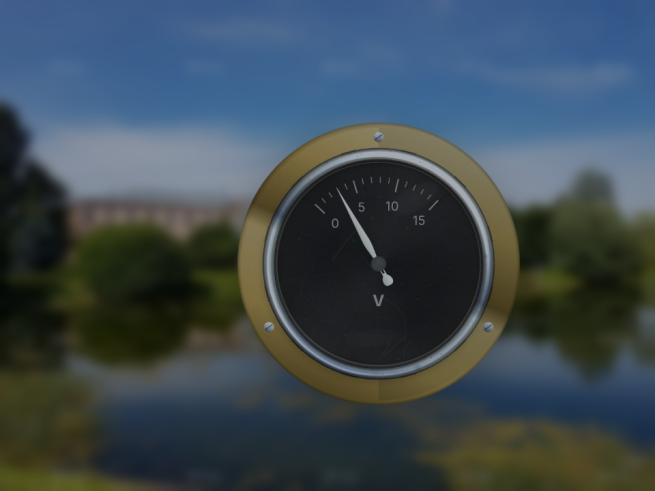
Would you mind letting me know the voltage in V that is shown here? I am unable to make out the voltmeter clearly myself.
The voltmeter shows 3 V
